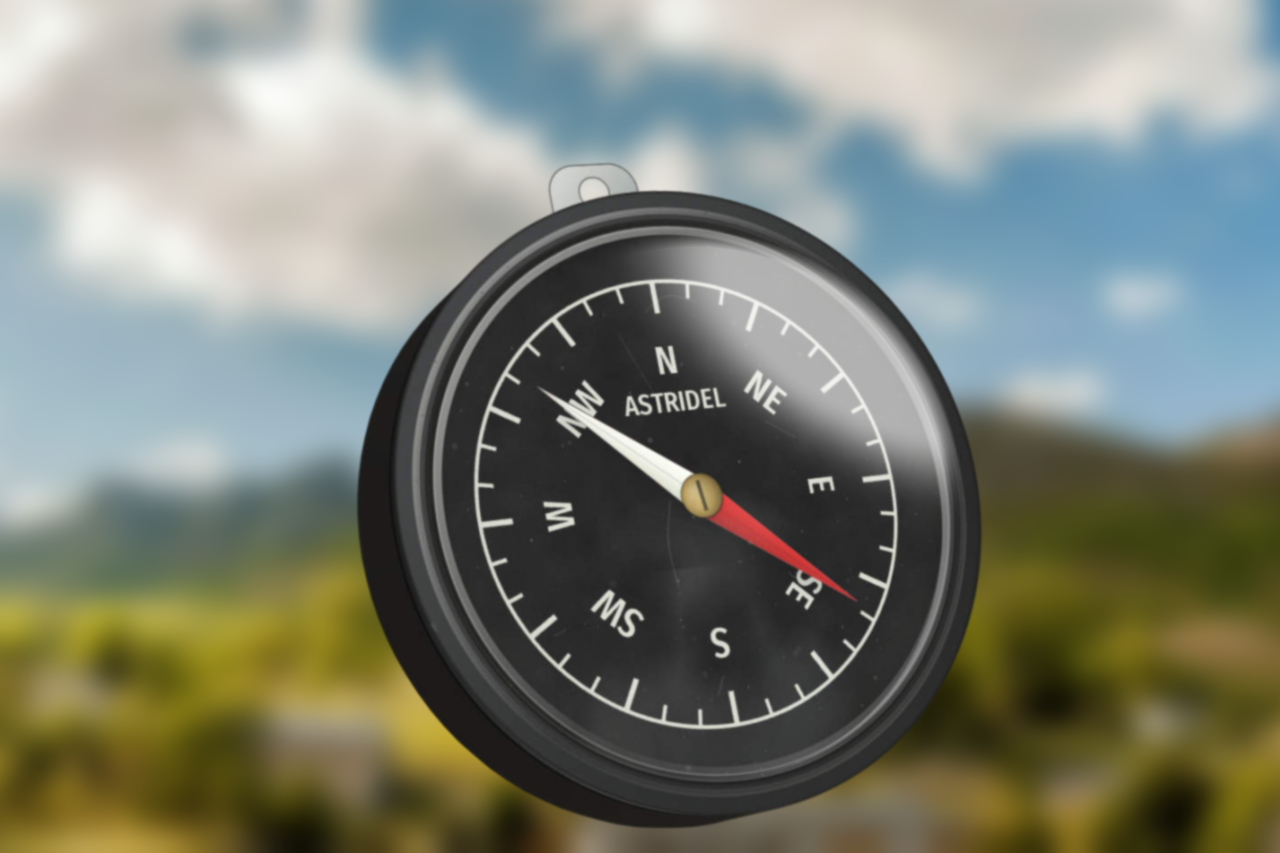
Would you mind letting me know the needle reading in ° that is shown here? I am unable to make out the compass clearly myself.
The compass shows 130 °
